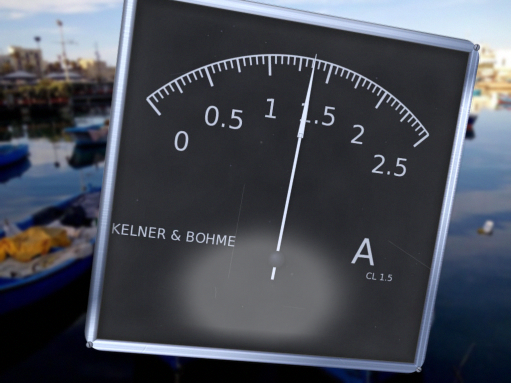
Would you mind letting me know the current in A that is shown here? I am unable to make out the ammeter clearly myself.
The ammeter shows 1.35 A
